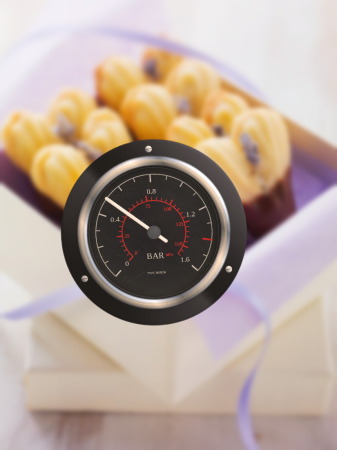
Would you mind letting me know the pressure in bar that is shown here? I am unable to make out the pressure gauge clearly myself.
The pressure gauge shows 0.5 bar
